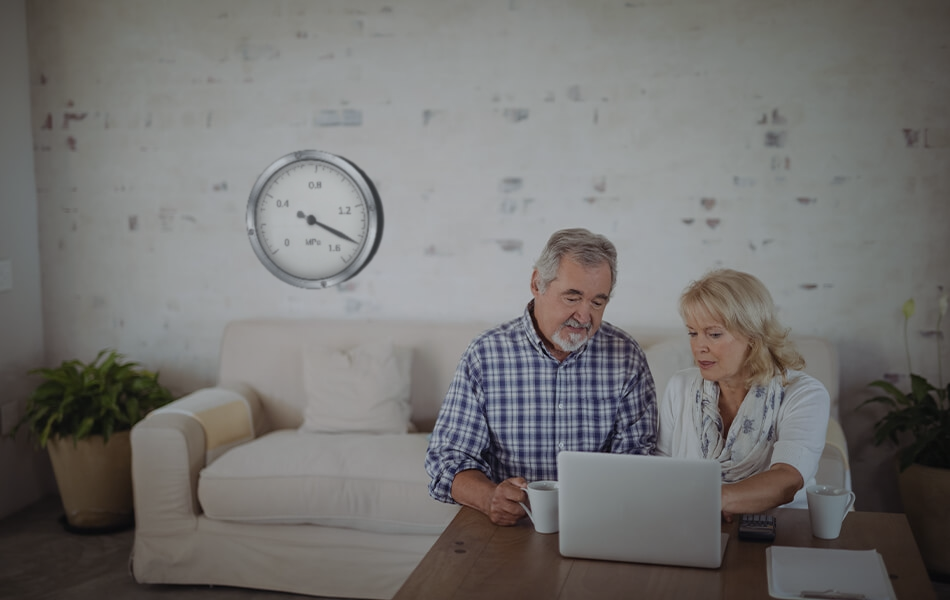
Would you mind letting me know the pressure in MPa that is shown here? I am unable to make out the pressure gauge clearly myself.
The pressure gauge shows 1.45 MPa
